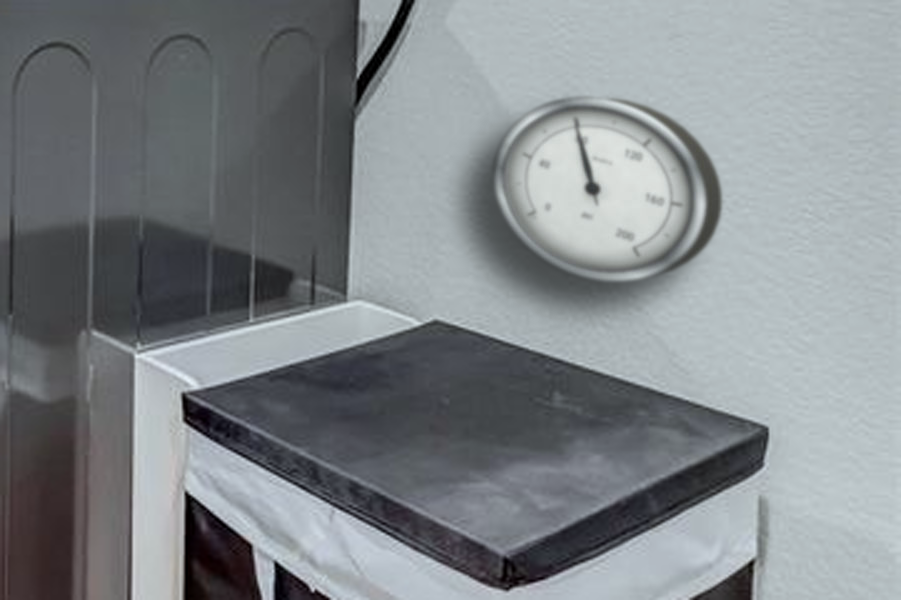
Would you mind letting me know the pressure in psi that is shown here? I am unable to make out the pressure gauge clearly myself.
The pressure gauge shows 80 psi
